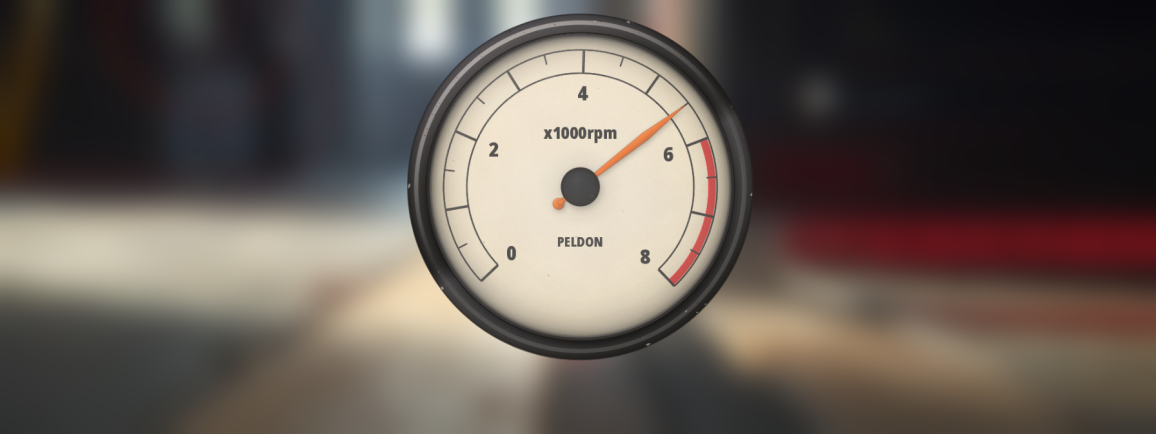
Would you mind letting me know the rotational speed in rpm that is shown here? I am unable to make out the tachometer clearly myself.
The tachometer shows 5500 rpm
